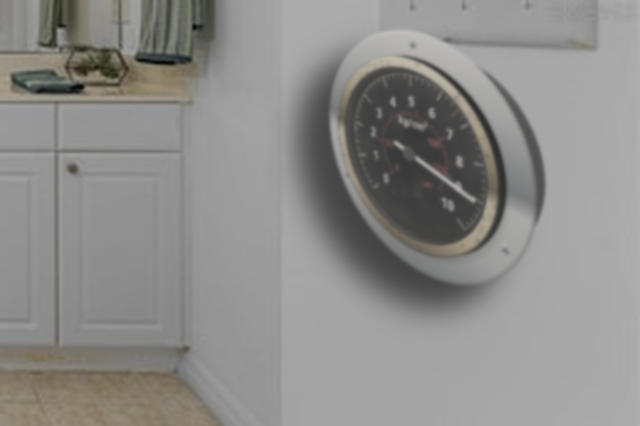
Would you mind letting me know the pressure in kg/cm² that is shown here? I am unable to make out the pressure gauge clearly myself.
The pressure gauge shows 9 kg/cm²
